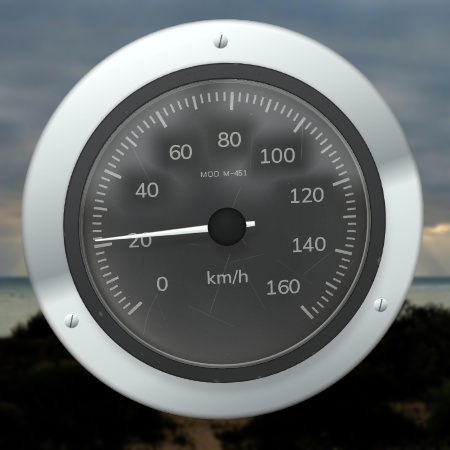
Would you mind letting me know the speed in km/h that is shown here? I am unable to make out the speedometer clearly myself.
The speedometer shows 22 km/h
